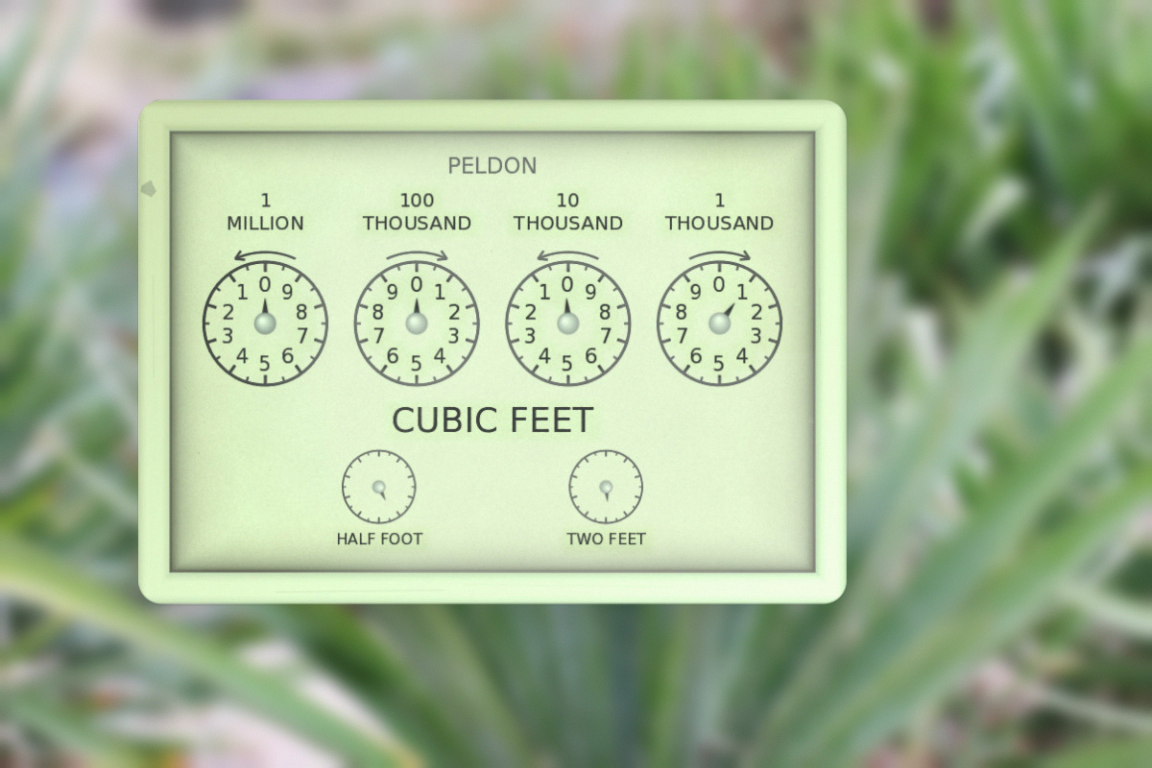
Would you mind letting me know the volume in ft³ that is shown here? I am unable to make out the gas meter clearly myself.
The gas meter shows 100 ft³
